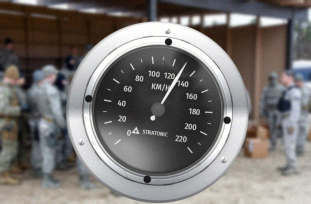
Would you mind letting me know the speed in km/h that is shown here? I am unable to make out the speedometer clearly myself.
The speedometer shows 130 km/h
